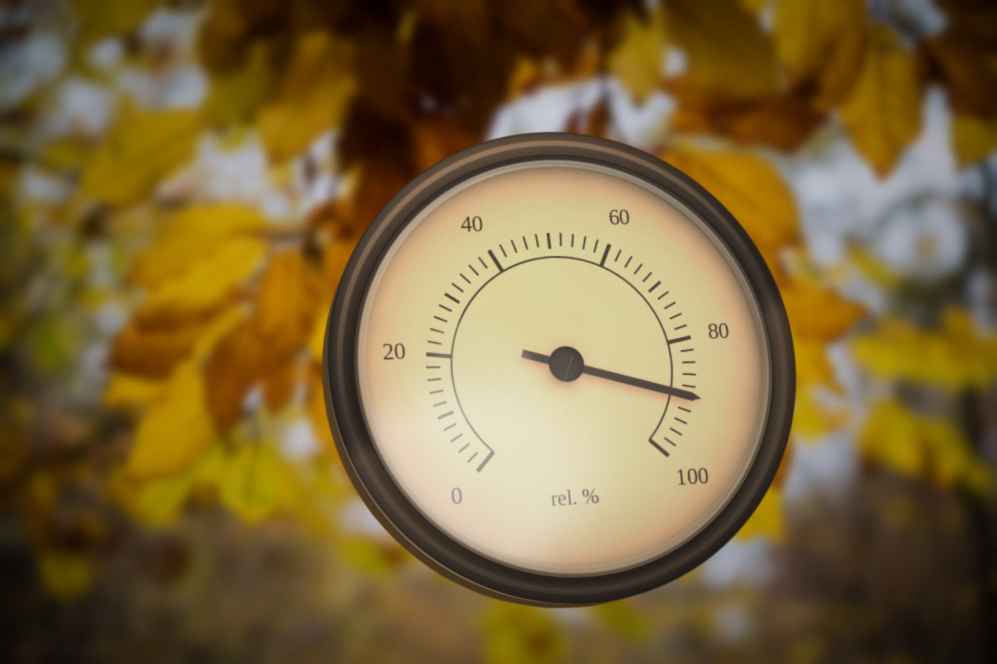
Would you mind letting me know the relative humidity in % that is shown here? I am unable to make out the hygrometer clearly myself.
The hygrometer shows 90 %
